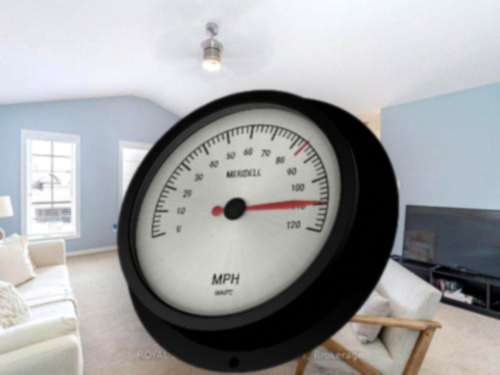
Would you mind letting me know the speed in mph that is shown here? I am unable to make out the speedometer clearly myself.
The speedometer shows 110 mph
